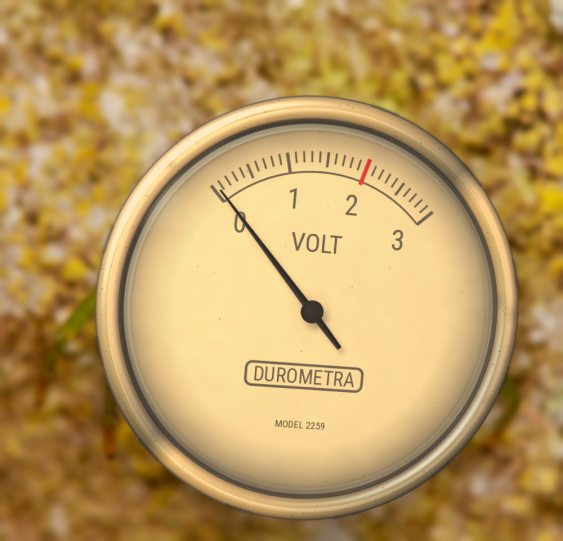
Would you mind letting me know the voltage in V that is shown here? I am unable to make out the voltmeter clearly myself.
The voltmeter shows 0.05 V
